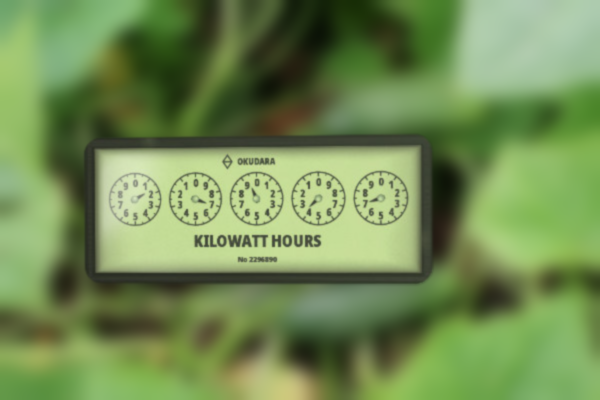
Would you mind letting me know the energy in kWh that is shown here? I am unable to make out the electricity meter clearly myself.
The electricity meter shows 16937 kWh
